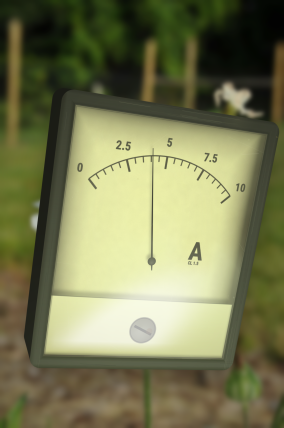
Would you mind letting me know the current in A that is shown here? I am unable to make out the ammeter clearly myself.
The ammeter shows 4 A
